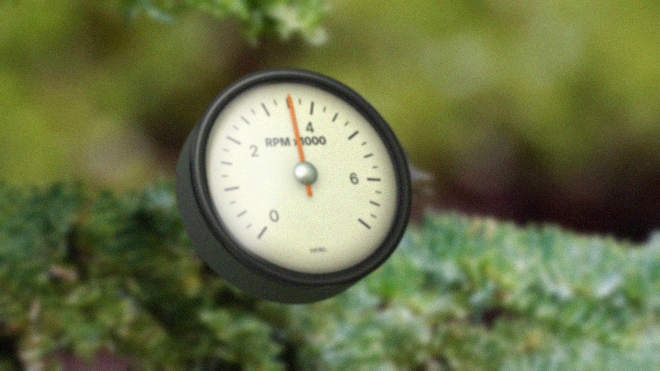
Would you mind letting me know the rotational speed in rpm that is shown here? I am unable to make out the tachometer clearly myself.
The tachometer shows 3500 rpm
